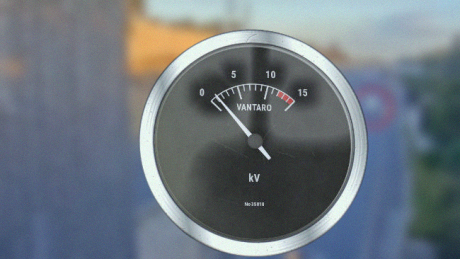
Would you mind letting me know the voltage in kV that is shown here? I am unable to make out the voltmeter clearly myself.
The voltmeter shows 1 kV
